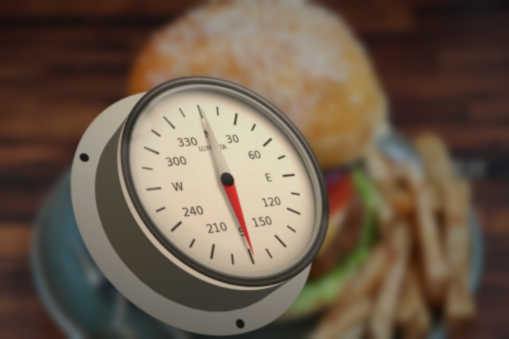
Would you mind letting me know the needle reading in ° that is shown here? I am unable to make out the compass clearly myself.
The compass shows 180 °
